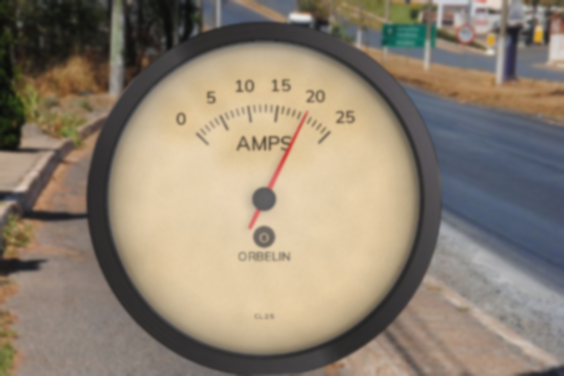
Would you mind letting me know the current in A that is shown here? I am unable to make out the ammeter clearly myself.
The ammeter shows 20 A
